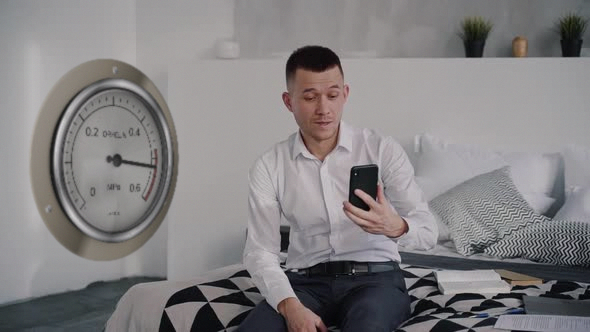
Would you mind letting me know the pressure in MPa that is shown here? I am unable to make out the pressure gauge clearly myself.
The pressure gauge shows 0.52 MPa
